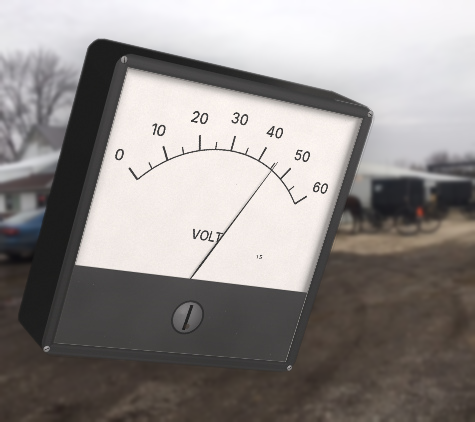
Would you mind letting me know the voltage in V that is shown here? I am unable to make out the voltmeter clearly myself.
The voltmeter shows 45 V
